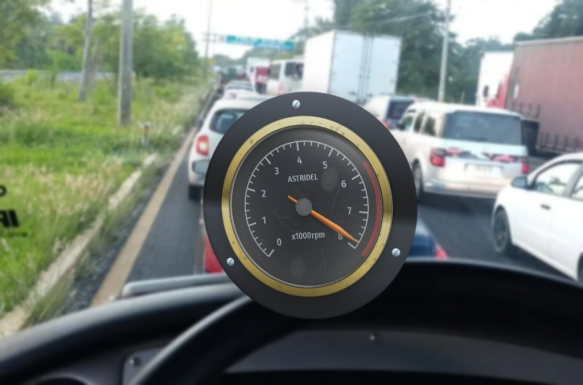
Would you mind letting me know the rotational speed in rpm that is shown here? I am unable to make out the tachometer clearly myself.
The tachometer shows 7800 rpm
